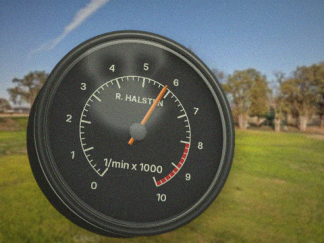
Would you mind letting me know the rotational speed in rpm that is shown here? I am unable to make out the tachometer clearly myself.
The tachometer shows 5800 rpm
